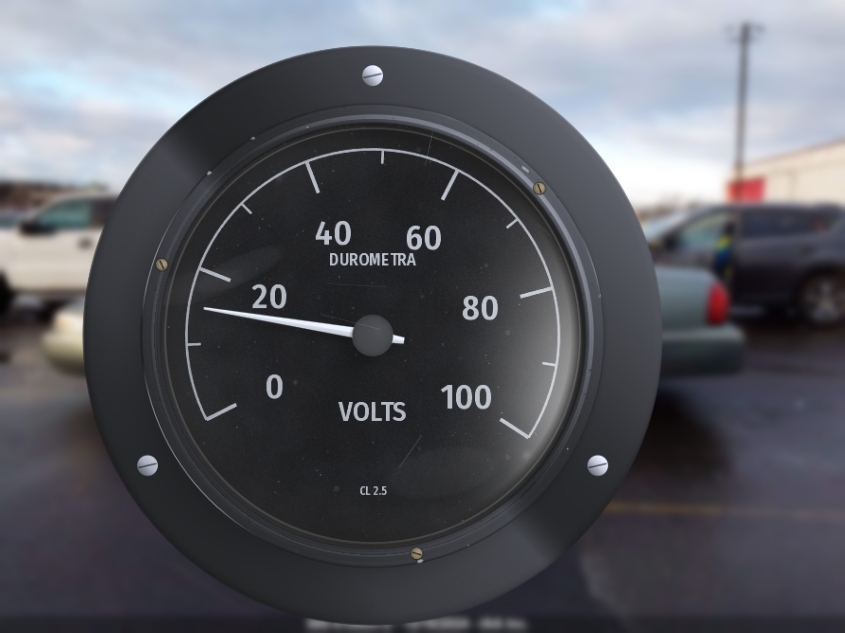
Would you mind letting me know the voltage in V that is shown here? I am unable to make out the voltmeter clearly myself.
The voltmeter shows 15 V
